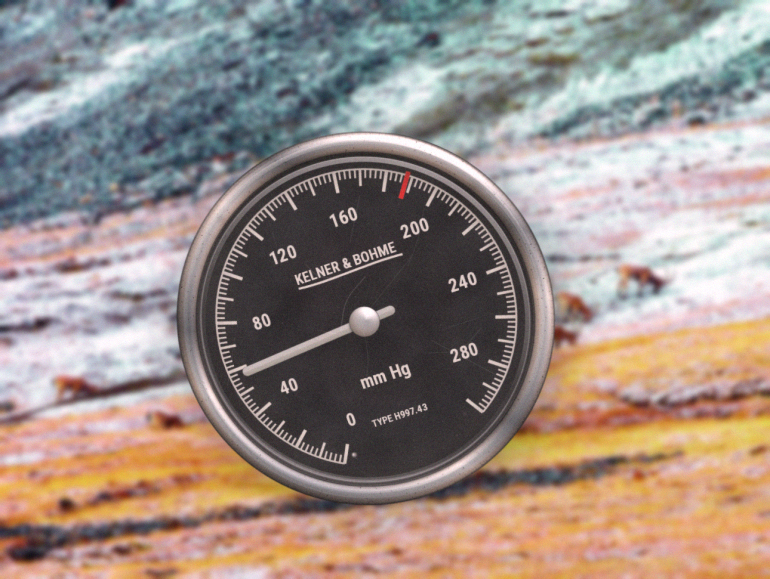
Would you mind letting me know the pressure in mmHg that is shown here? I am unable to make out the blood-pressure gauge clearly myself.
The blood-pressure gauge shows 58 mmHg
